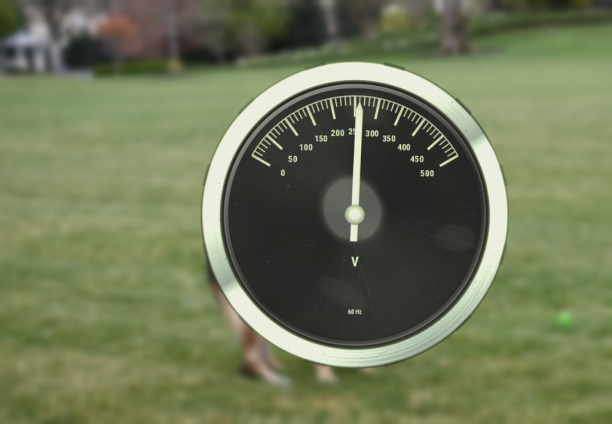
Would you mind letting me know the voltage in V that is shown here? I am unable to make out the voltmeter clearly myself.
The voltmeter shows 260 V
